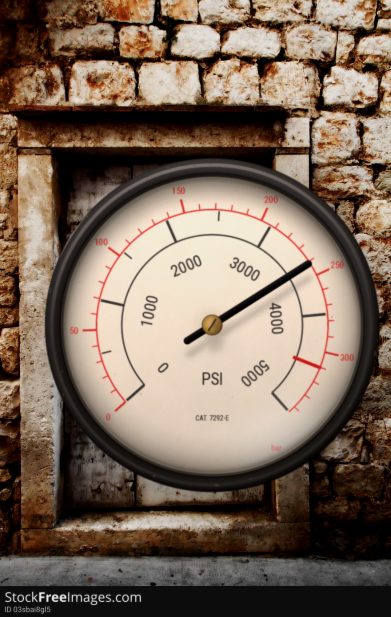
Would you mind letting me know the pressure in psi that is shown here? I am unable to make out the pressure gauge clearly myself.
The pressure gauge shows 3500 psi
